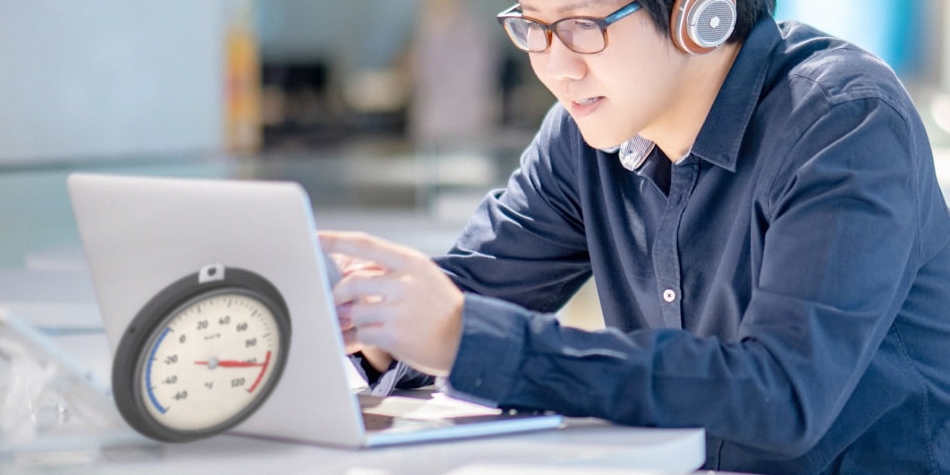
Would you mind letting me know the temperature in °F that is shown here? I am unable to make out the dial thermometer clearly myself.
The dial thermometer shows 100 °F
